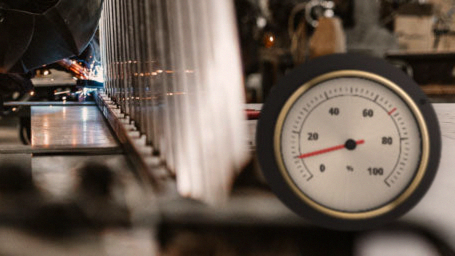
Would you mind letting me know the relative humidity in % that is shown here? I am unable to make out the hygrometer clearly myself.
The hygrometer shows 10 %
